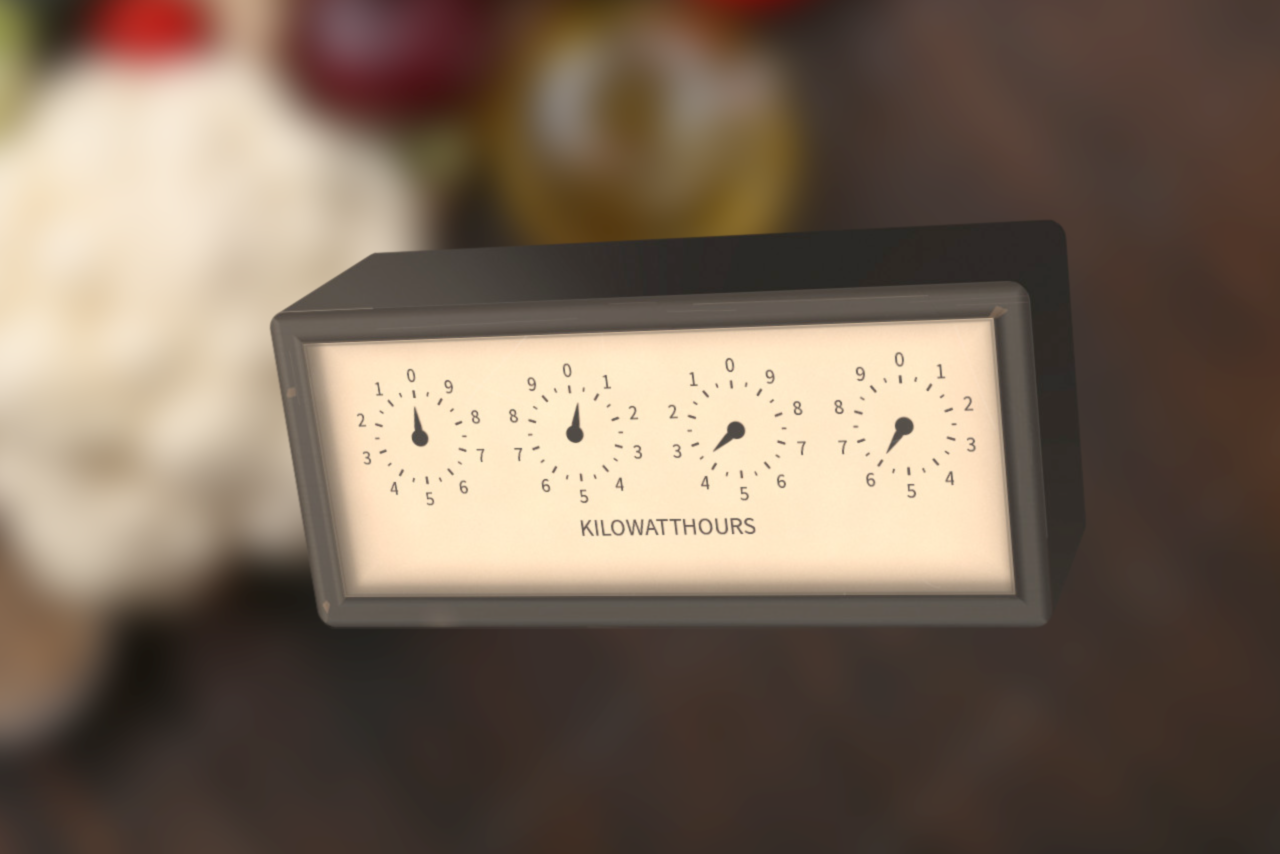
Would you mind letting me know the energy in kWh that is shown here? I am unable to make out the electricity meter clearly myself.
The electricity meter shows 36 kWh
